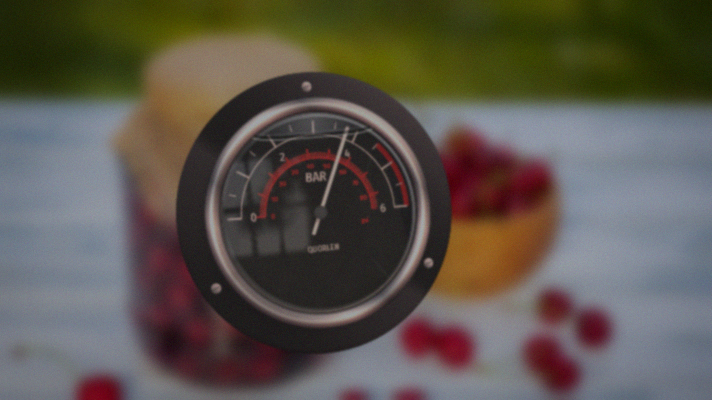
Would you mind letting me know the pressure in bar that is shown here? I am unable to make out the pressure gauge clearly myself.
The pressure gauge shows 3.75 bar
